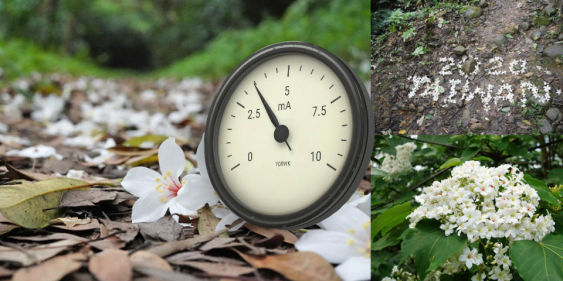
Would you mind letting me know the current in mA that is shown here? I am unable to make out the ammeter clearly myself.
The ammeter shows 3.5 mA
